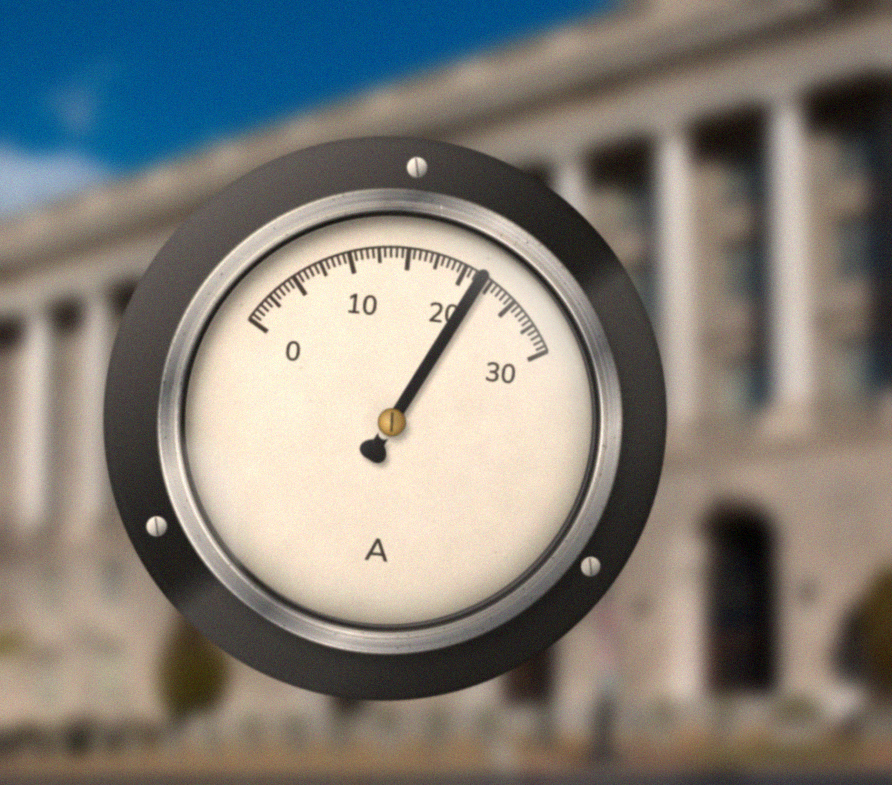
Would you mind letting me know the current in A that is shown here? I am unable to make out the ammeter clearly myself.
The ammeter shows 21.5 A
